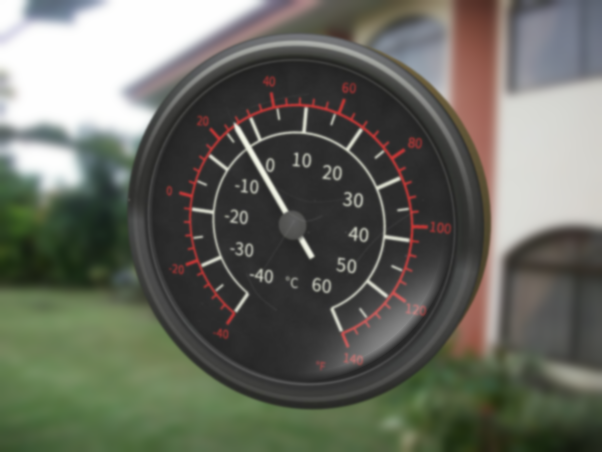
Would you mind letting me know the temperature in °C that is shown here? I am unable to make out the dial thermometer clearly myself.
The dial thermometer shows -2.5 °C
